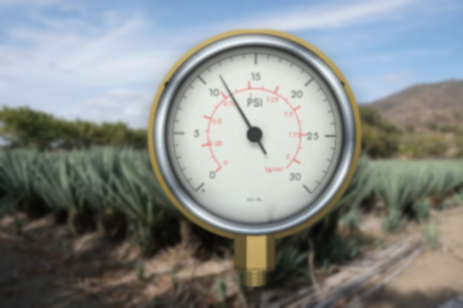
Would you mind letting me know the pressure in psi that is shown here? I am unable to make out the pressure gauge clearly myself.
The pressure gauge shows 11.5 psi
